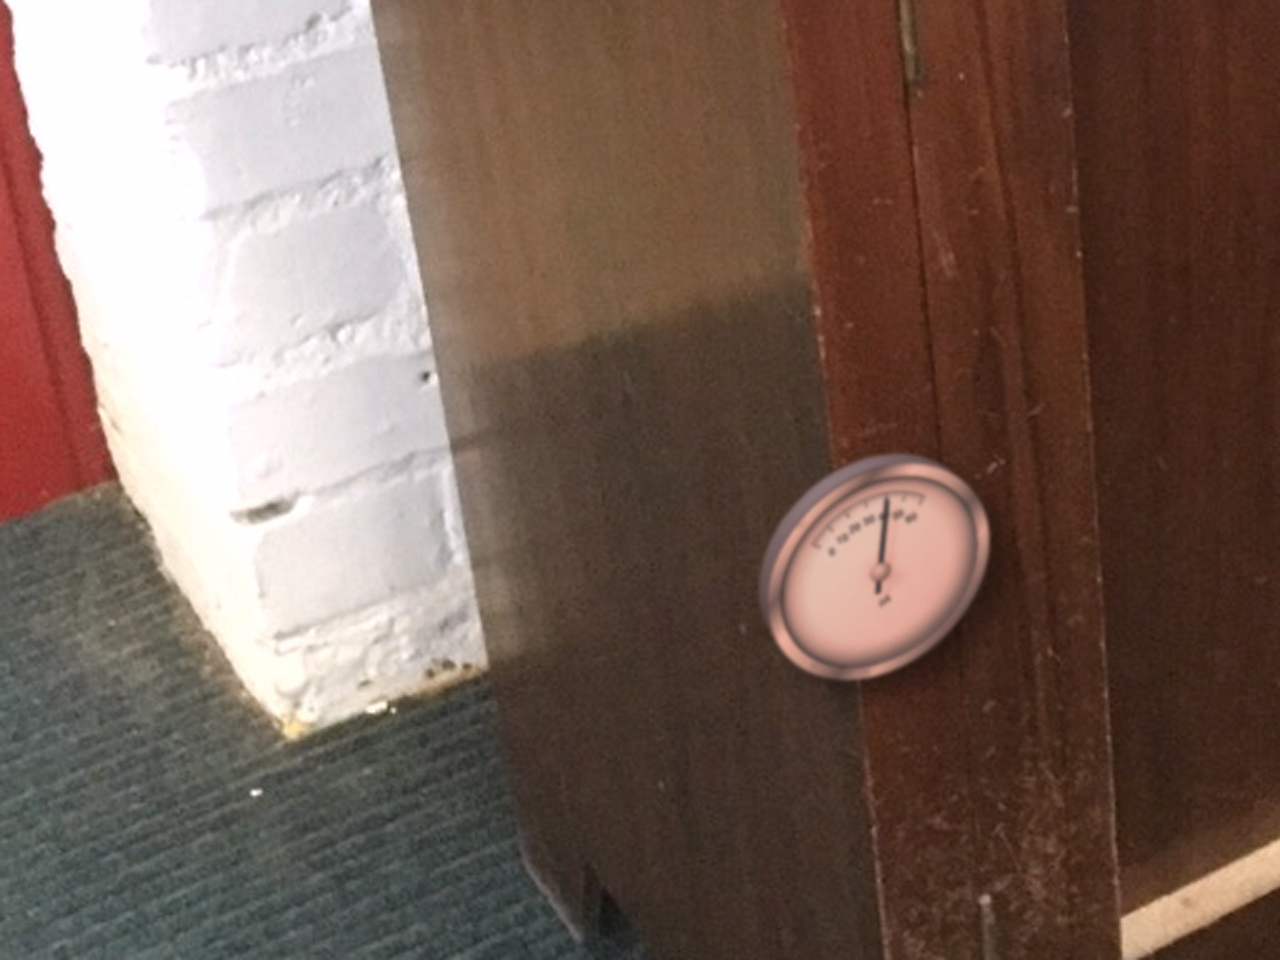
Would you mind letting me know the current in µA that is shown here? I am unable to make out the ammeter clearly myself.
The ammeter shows 40 µA
